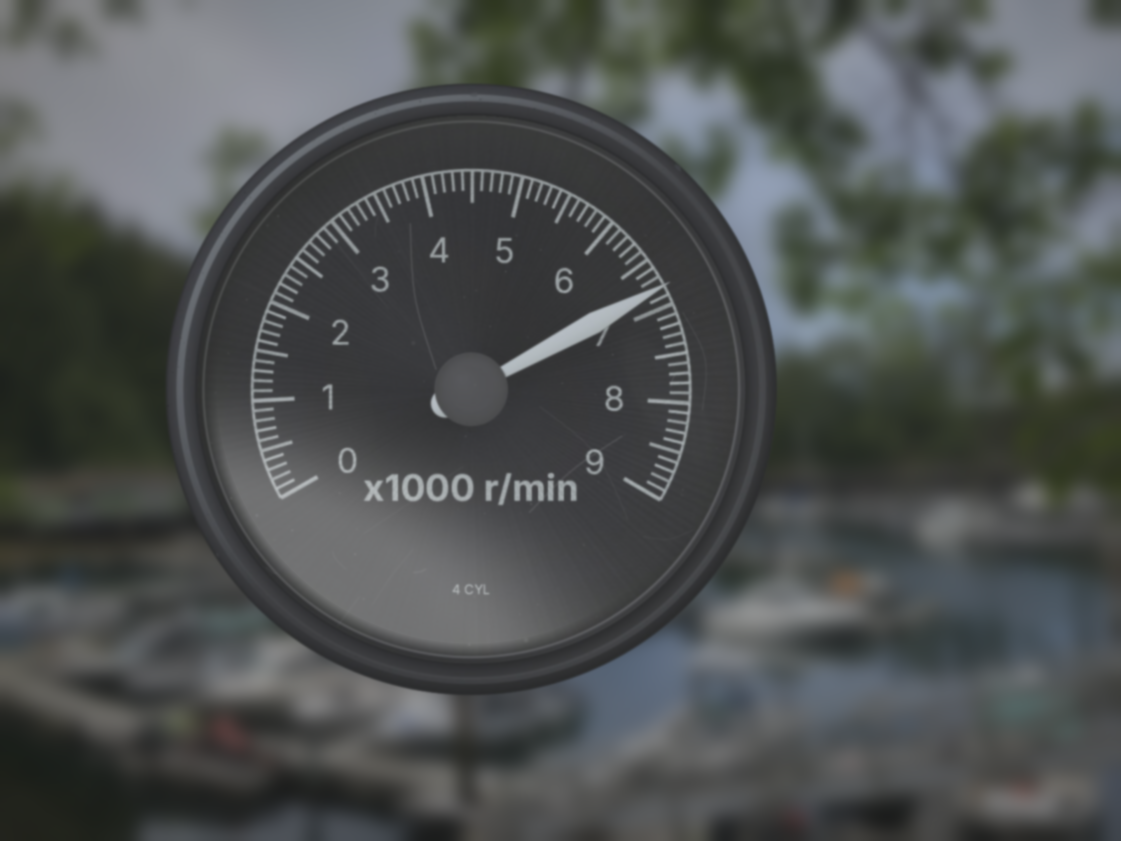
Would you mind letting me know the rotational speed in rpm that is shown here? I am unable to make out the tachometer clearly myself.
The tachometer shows 6800 rpm
